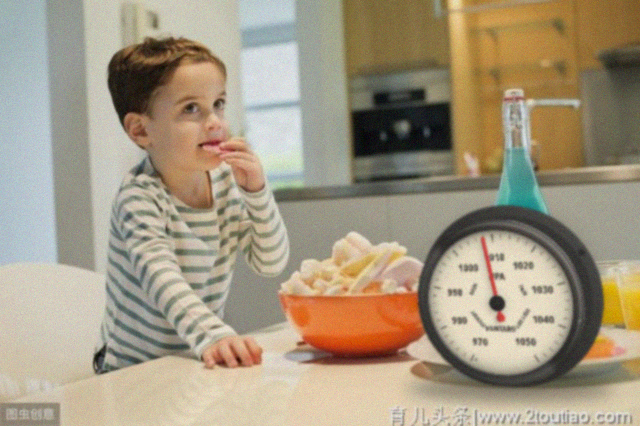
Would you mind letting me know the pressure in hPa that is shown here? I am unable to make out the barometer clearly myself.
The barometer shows 1008 hPa
